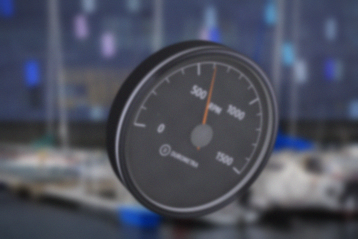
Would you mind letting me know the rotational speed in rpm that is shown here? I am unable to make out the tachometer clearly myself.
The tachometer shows 600 rpm
